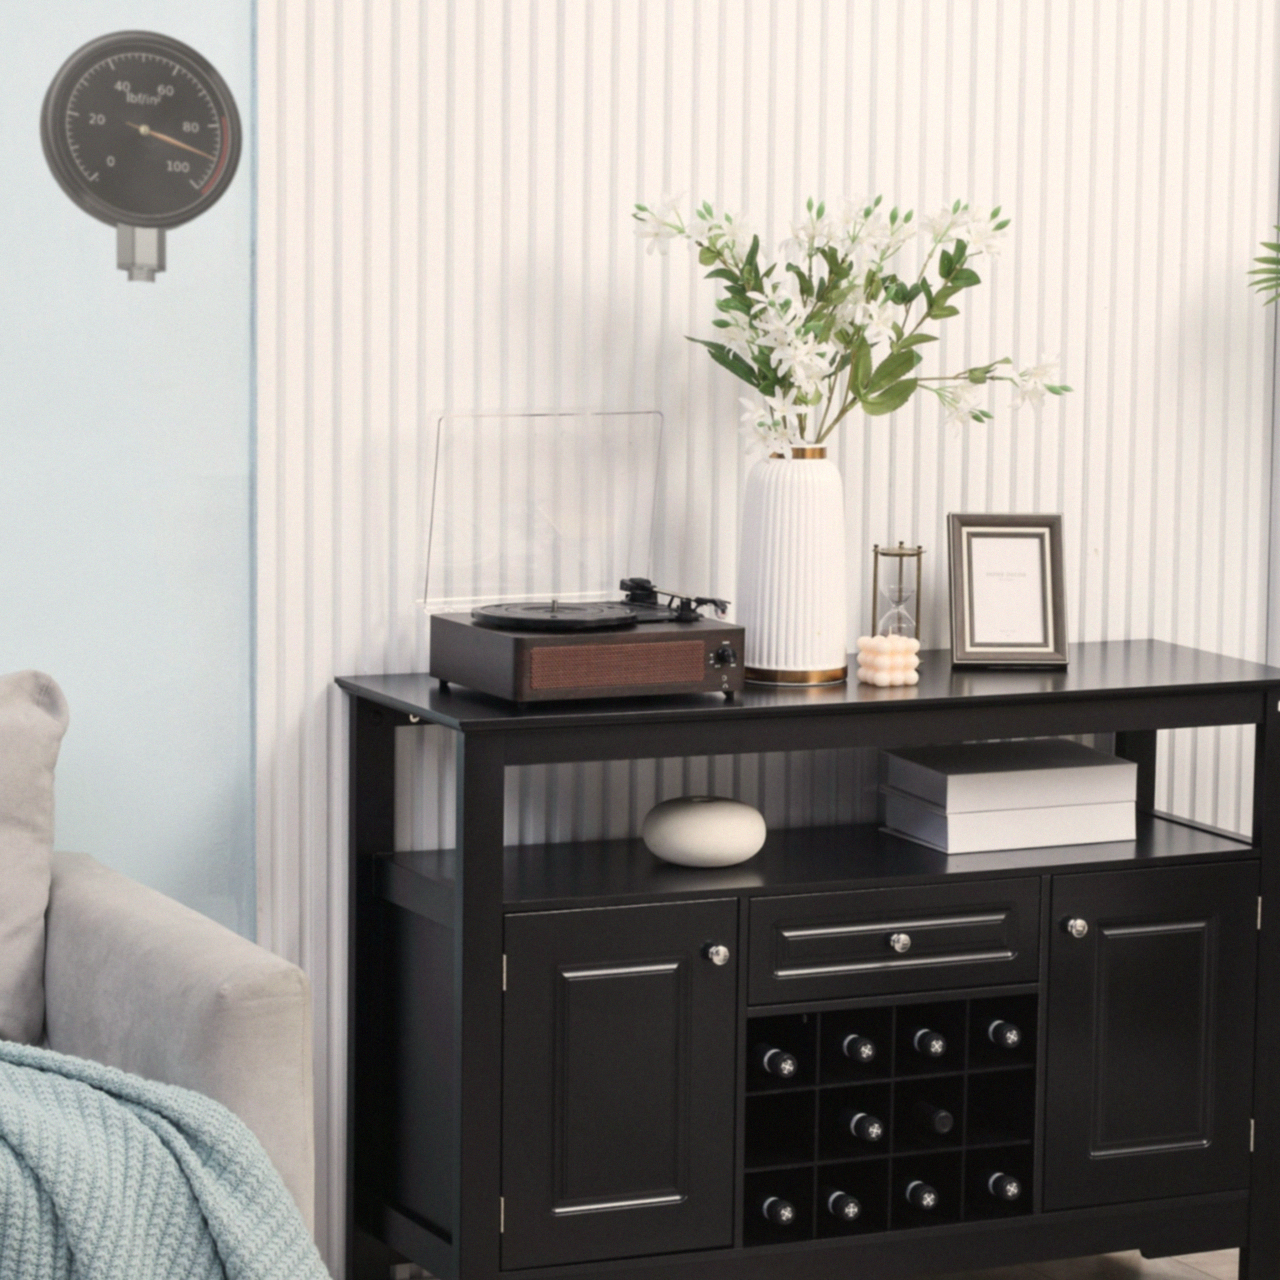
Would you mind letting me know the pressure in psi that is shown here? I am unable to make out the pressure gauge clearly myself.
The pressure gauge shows 90 psi
